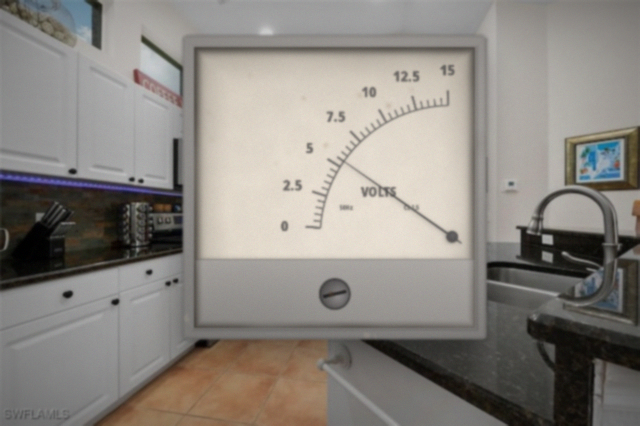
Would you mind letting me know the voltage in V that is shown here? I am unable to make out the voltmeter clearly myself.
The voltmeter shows 5.5 V
